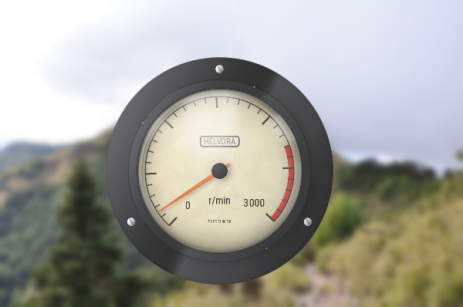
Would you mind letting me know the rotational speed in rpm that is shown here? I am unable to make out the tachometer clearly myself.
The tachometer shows 150 rpm
